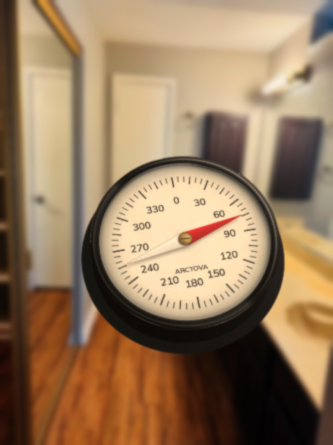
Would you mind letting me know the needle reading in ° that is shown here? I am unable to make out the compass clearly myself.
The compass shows 75 °
